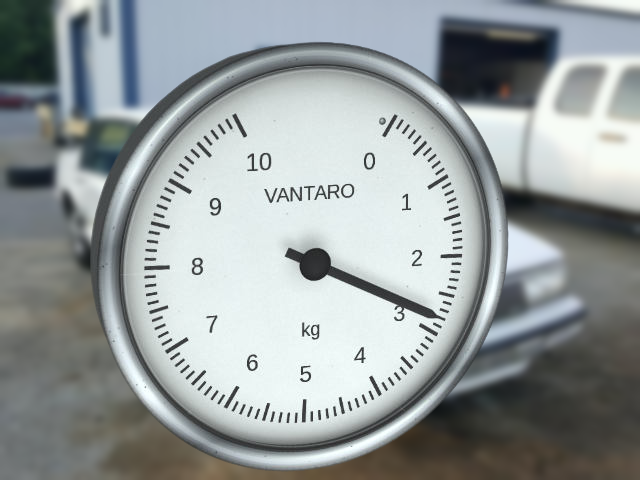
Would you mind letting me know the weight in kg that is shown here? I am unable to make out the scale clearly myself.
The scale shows 2.8 kg
